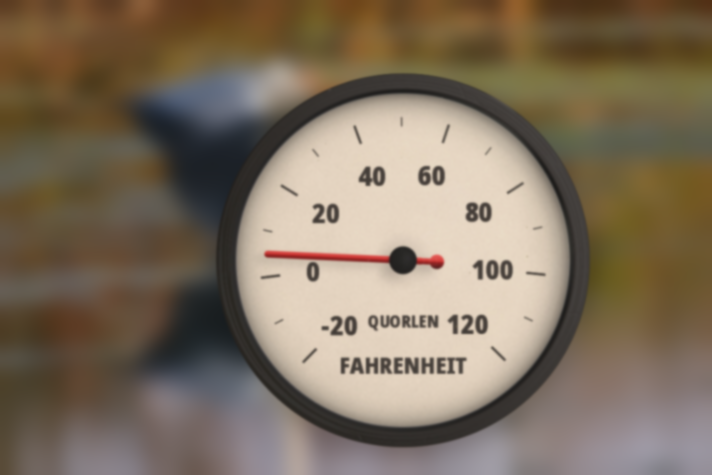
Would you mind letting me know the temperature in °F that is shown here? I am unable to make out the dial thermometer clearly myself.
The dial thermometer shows 5 °F
